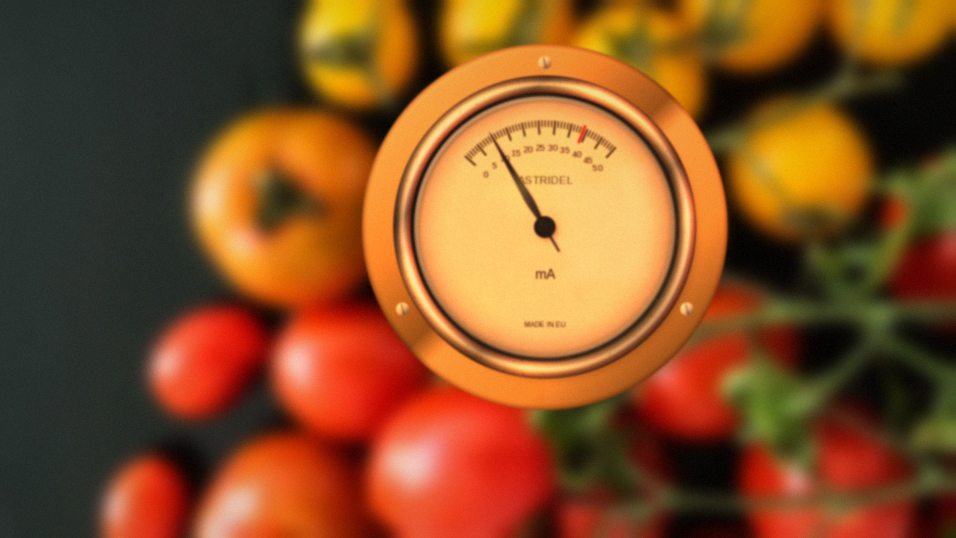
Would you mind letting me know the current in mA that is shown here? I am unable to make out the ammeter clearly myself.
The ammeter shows 10 mA
